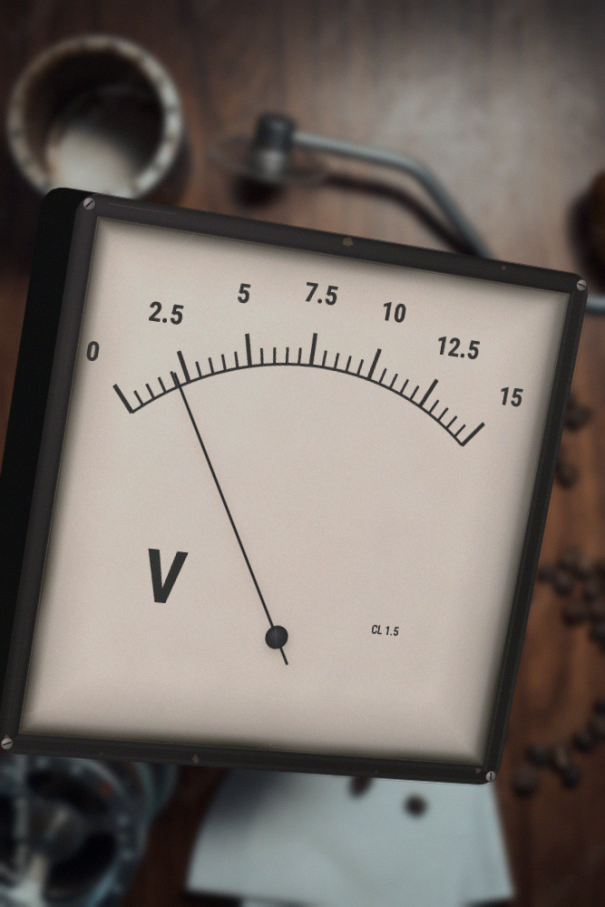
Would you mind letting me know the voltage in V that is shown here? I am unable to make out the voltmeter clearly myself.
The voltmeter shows 2 V
